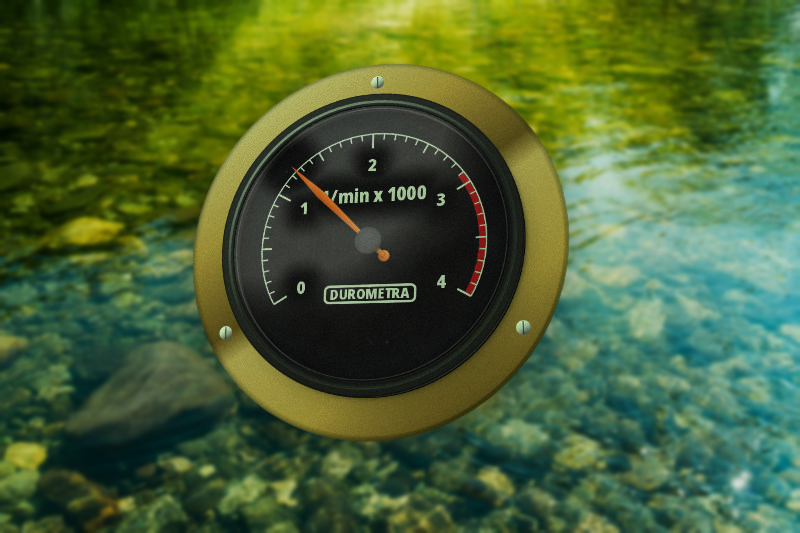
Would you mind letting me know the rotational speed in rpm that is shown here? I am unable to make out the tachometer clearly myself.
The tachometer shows 1250 rpm
